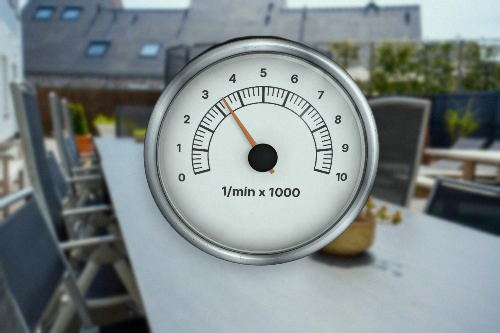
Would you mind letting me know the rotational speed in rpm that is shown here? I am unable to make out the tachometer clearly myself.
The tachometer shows 3400 rpm
